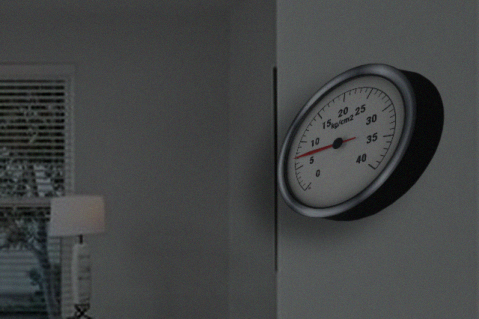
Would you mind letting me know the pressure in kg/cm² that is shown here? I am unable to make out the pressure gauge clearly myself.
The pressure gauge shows 7 kg/cm²
